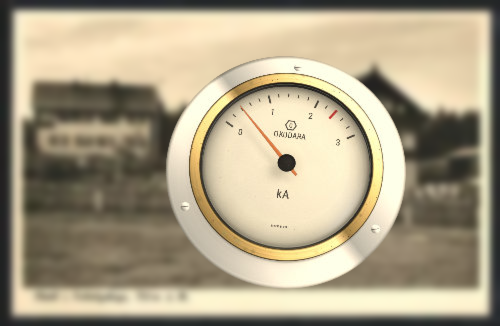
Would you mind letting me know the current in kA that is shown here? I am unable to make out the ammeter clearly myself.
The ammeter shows 0.4 kA
